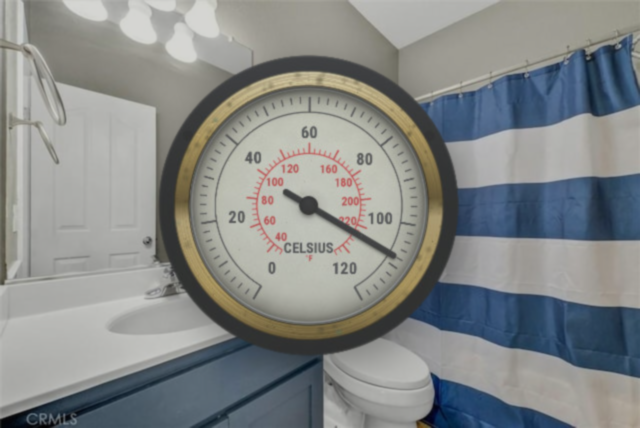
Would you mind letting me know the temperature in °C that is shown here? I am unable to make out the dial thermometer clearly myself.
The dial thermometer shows 108 °C
